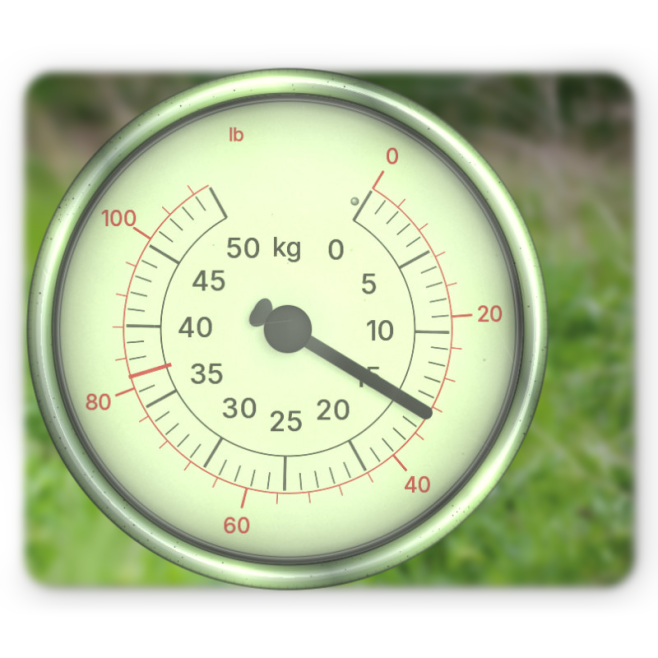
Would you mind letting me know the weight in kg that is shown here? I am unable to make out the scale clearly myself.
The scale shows 15 kg
